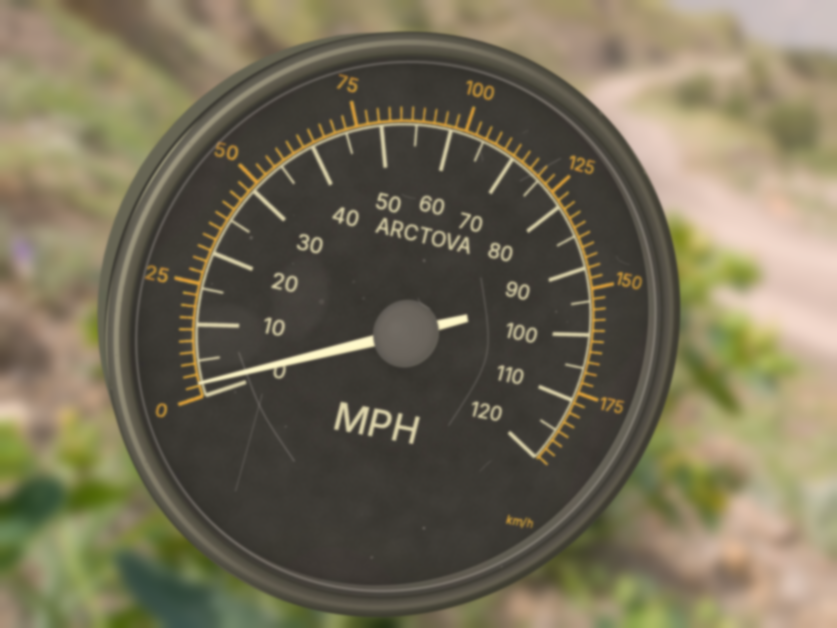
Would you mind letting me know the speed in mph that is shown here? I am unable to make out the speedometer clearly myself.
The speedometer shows 2.5 mph
